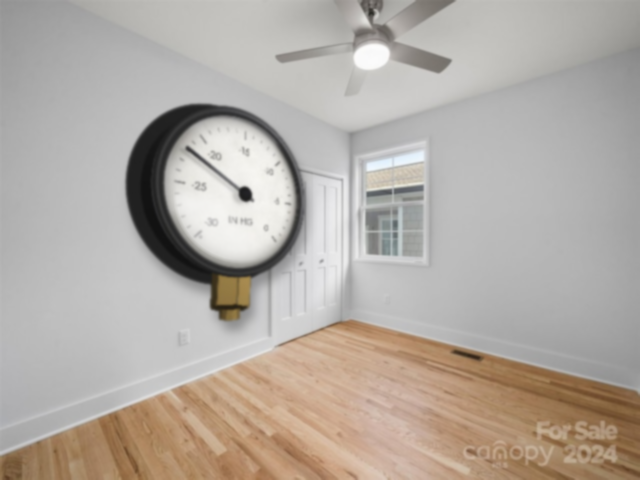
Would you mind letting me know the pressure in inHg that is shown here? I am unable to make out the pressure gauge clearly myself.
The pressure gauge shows -22 inHg
